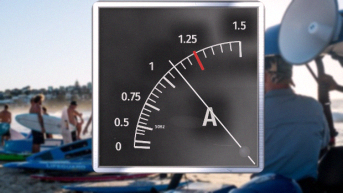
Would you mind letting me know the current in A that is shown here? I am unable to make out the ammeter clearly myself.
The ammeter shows 1.1 A
